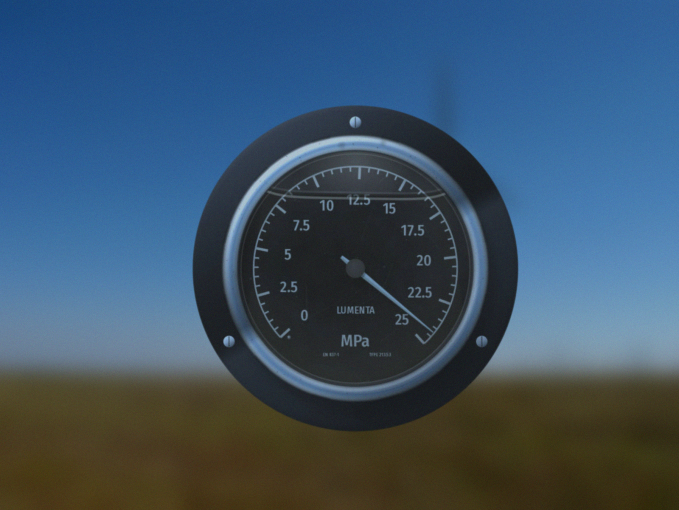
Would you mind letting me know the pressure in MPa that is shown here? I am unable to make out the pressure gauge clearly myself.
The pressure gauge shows 24.25 MPa
